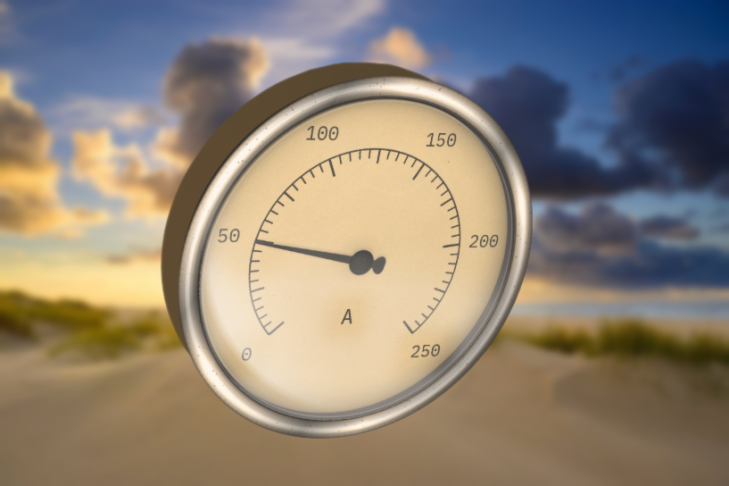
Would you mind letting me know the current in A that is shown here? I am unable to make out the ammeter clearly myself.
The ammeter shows 50 A
